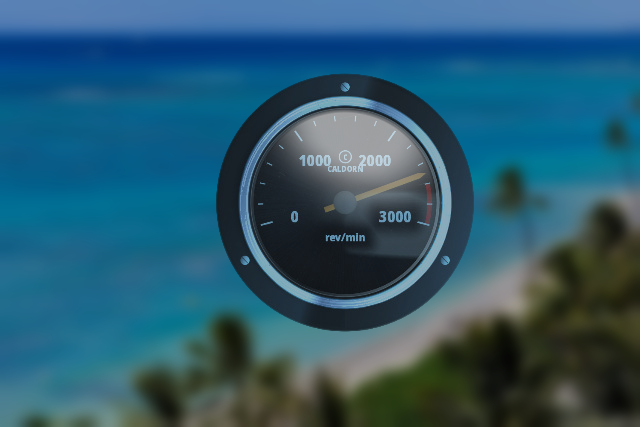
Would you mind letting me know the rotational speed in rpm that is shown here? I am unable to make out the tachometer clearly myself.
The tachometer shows 2500 rpm
